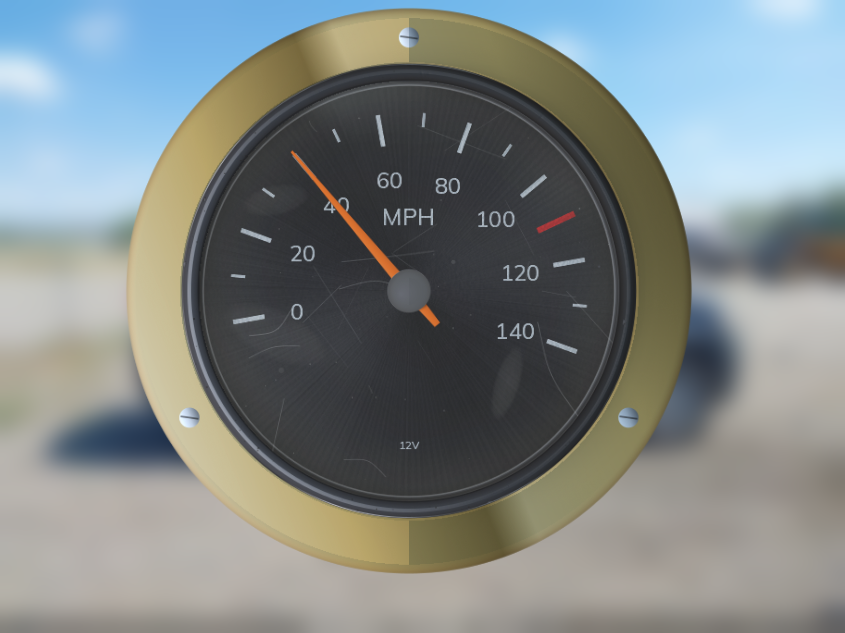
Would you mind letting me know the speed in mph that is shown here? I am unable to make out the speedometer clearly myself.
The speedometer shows 40 mph
